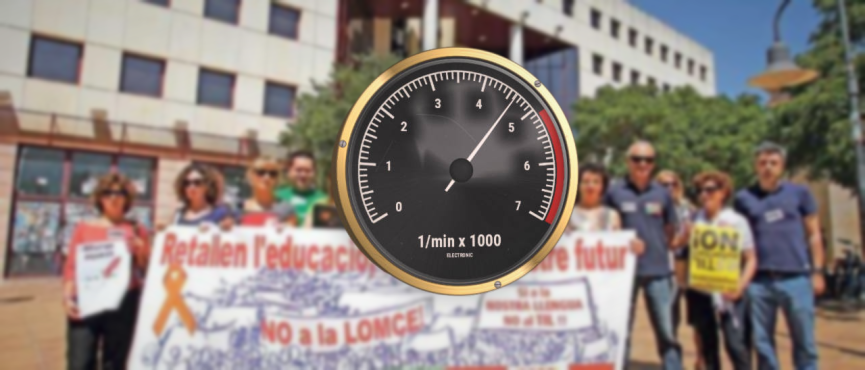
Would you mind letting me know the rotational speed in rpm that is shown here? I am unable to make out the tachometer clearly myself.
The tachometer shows 4600 rpm
